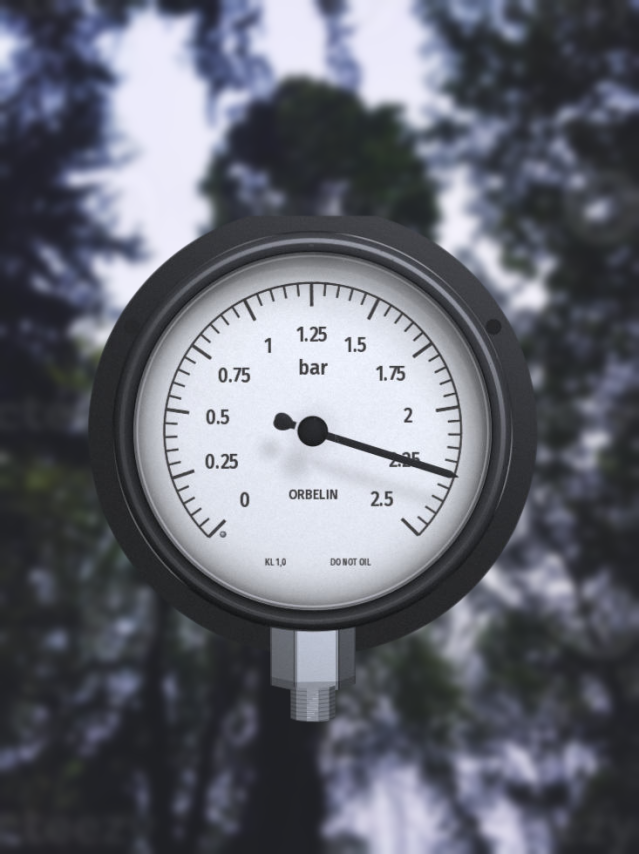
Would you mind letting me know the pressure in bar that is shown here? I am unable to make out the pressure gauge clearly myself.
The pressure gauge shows 2.25 bar
